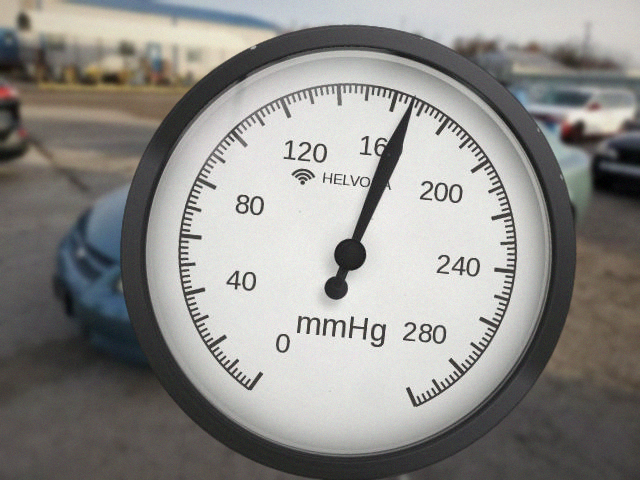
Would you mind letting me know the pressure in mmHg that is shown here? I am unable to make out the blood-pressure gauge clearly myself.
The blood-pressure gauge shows 166 mmHg
